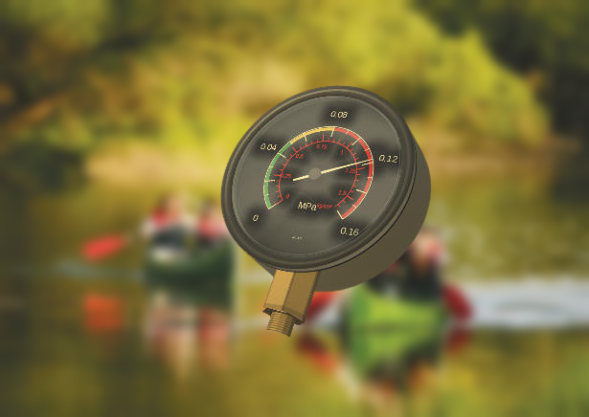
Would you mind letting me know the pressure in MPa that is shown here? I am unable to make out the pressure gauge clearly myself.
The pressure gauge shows 0.12 MPa
